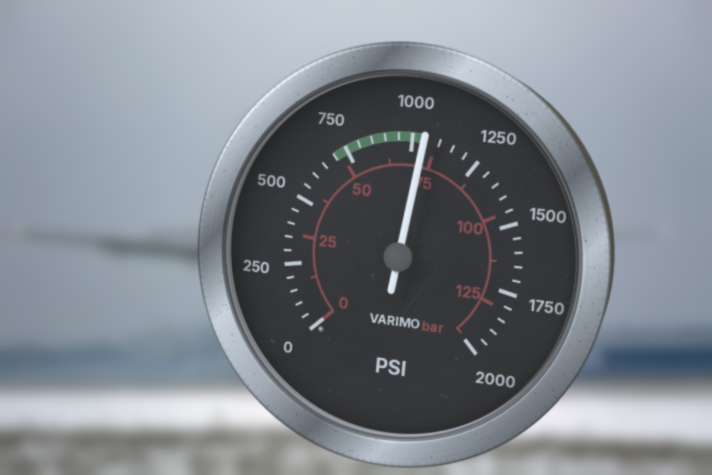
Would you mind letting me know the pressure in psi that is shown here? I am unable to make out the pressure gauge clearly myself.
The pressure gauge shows 1050 psi
